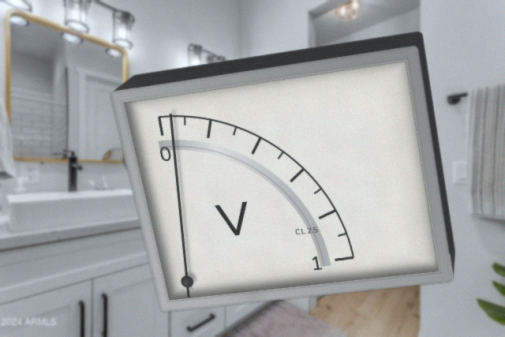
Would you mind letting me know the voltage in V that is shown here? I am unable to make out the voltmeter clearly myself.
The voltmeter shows 0.05 V
